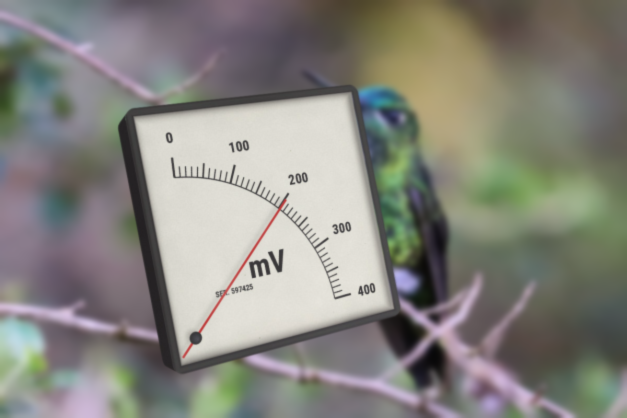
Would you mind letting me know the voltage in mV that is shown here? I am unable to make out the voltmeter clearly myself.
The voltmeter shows 200 mV
